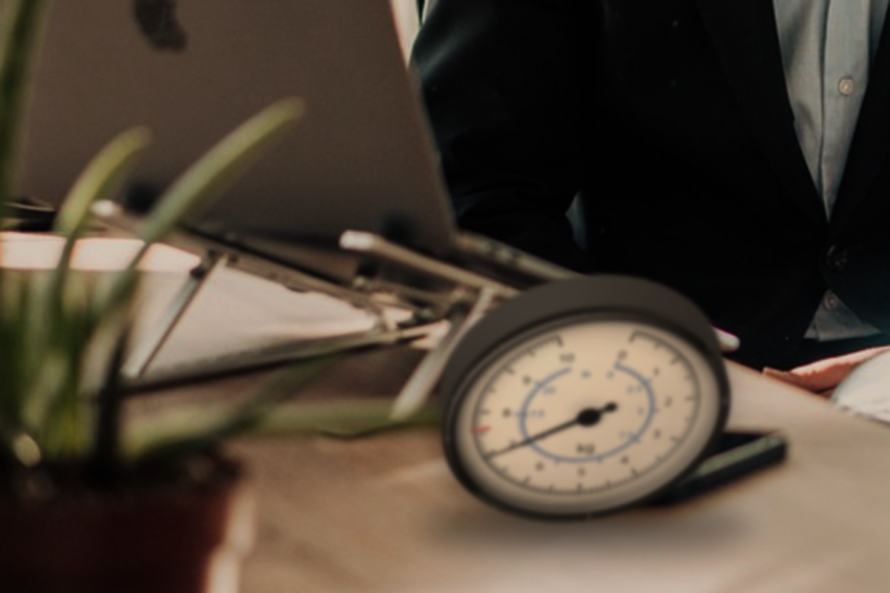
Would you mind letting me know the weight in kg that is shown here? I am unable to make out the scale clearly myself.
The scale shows 7 kg
